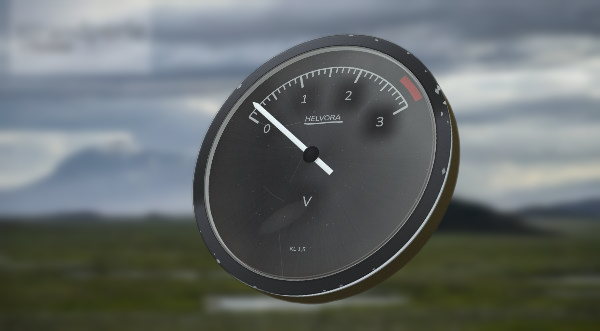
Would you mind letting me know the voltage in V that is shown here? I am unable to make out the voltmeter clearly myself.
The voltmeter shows 0.2 V
